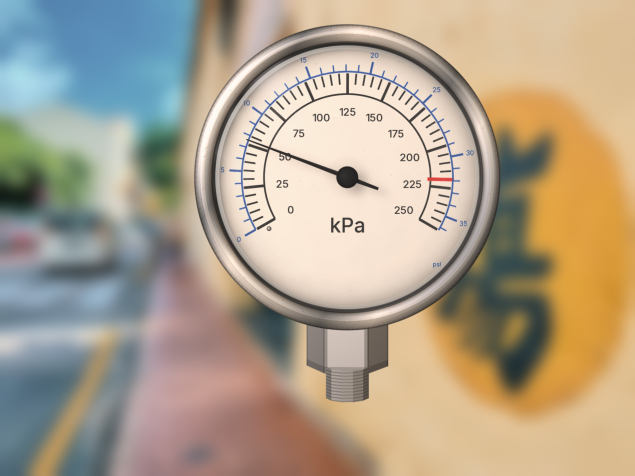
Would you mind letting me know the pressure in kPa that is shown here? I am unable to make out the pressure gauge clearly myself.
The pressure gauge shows 52.5 kPa
